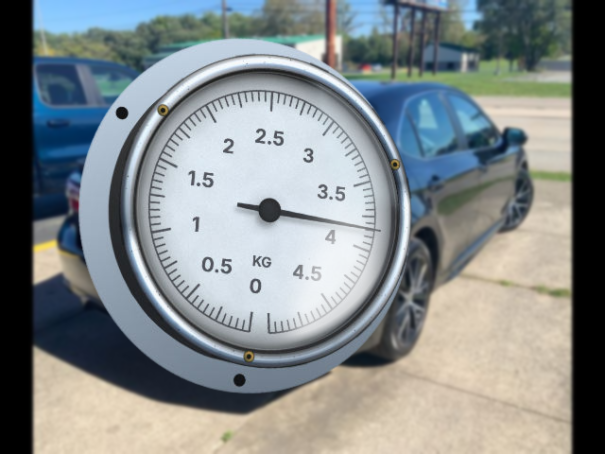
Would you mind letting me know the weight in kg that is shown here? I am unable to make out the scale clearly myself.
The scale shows 3.85 kg
